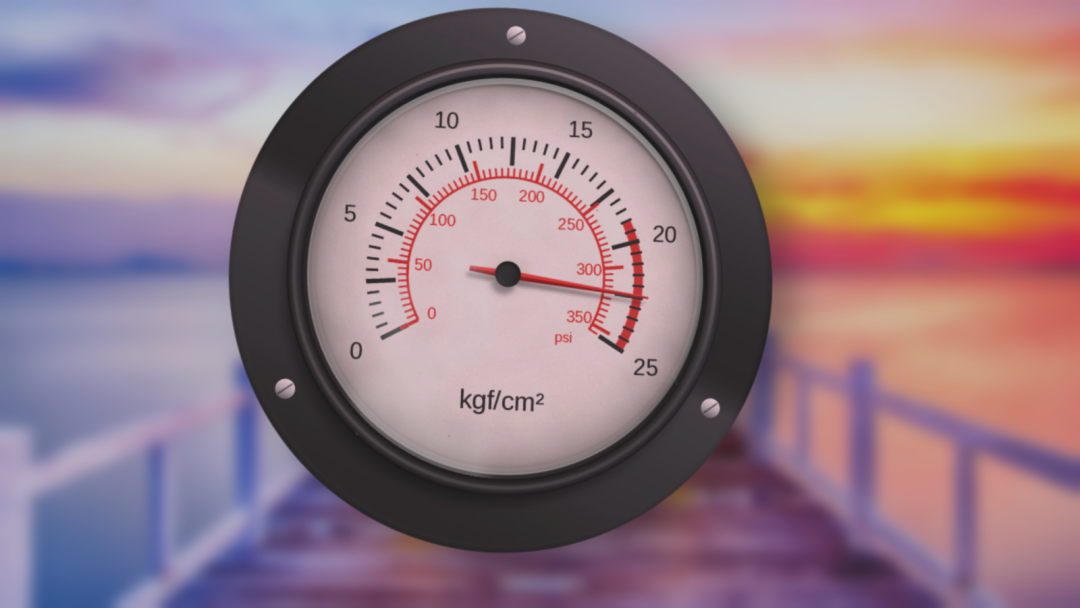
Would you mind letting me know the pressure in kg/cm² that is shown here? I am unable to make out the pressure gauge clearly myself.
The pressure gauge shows 22.5 kg/cm²
